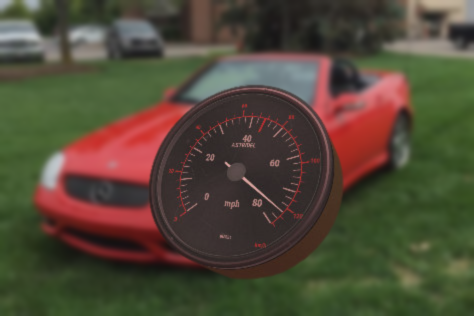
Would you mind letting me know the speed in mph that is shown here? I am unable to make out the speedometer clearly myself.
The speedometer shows 76 mph
